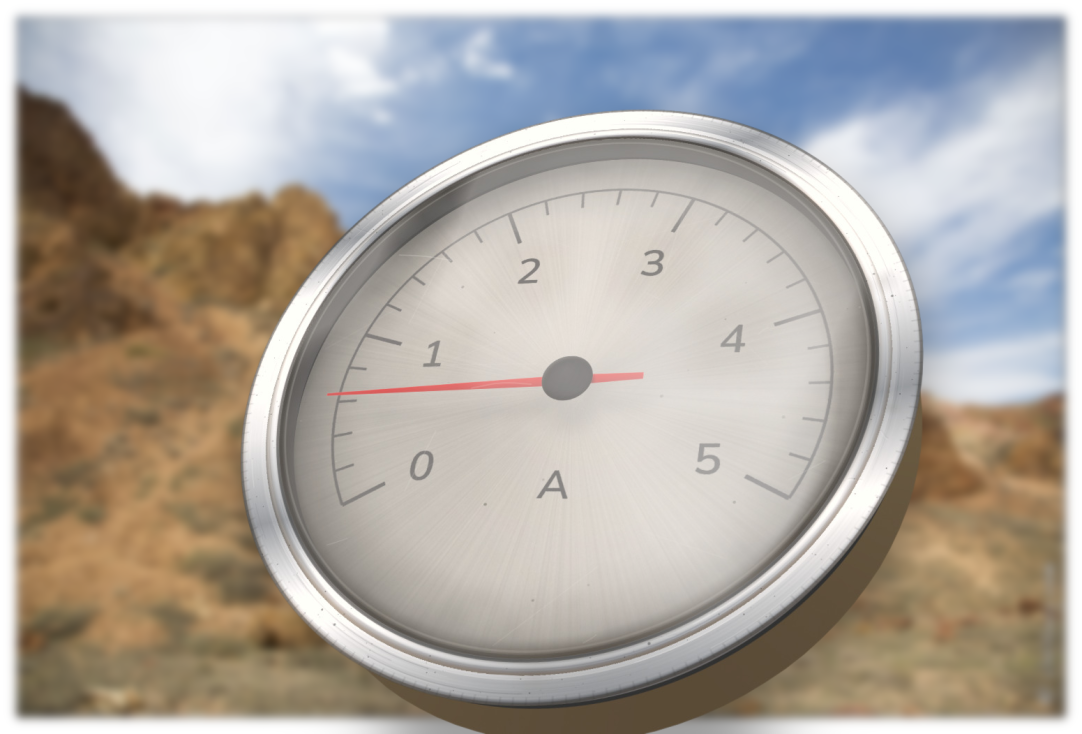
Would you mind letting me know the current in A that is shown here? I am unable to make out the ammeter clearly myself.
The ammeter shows 0.6 A
